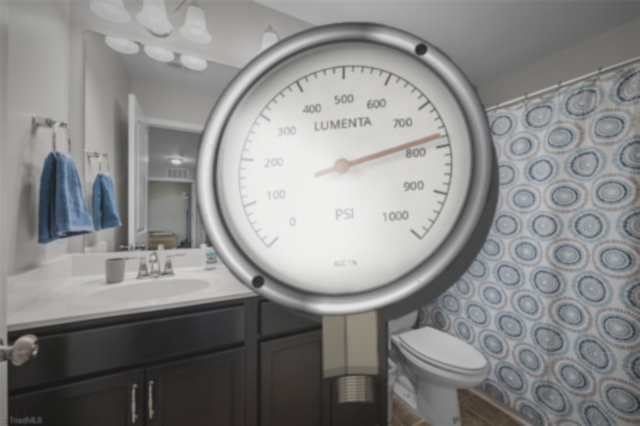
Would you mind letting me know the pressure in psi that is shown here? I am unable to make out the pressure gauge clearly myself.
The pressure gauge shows 780 psi
